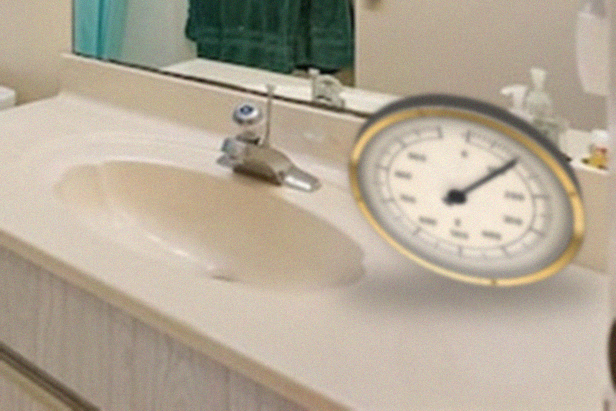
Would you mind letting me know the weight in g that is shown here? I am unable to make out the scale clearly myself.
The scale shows 100 g
